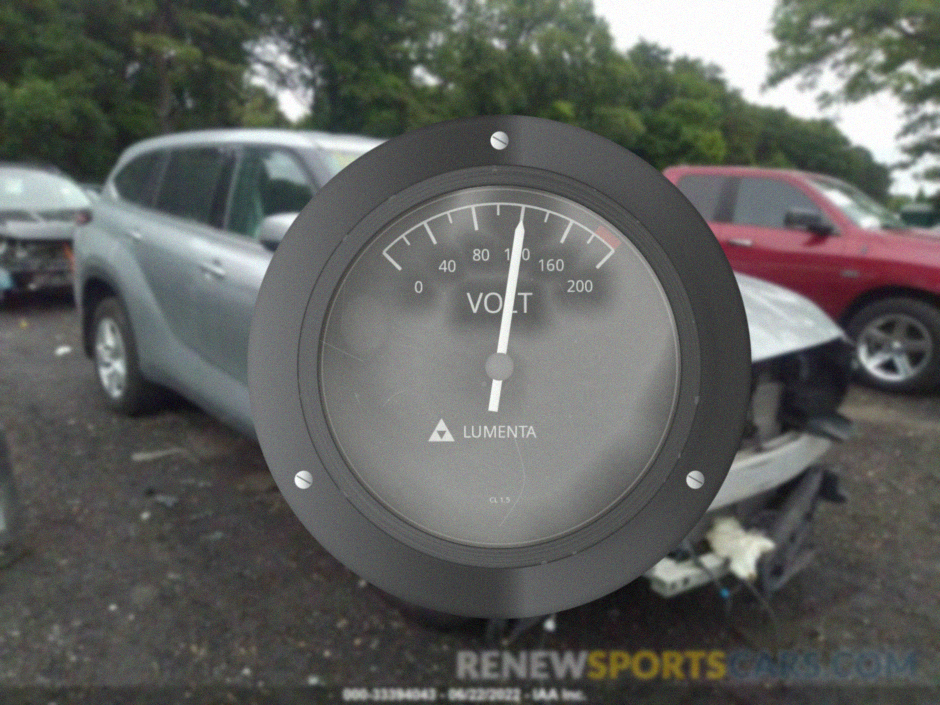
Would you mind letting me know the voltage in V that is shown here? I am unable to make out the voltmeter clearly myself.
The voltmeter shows 120 V
